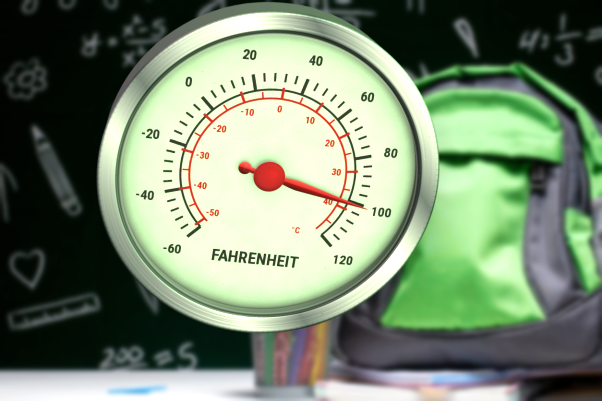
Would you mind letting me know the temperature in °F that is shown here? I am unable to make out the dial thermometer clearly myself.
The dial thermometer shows 100 °F
